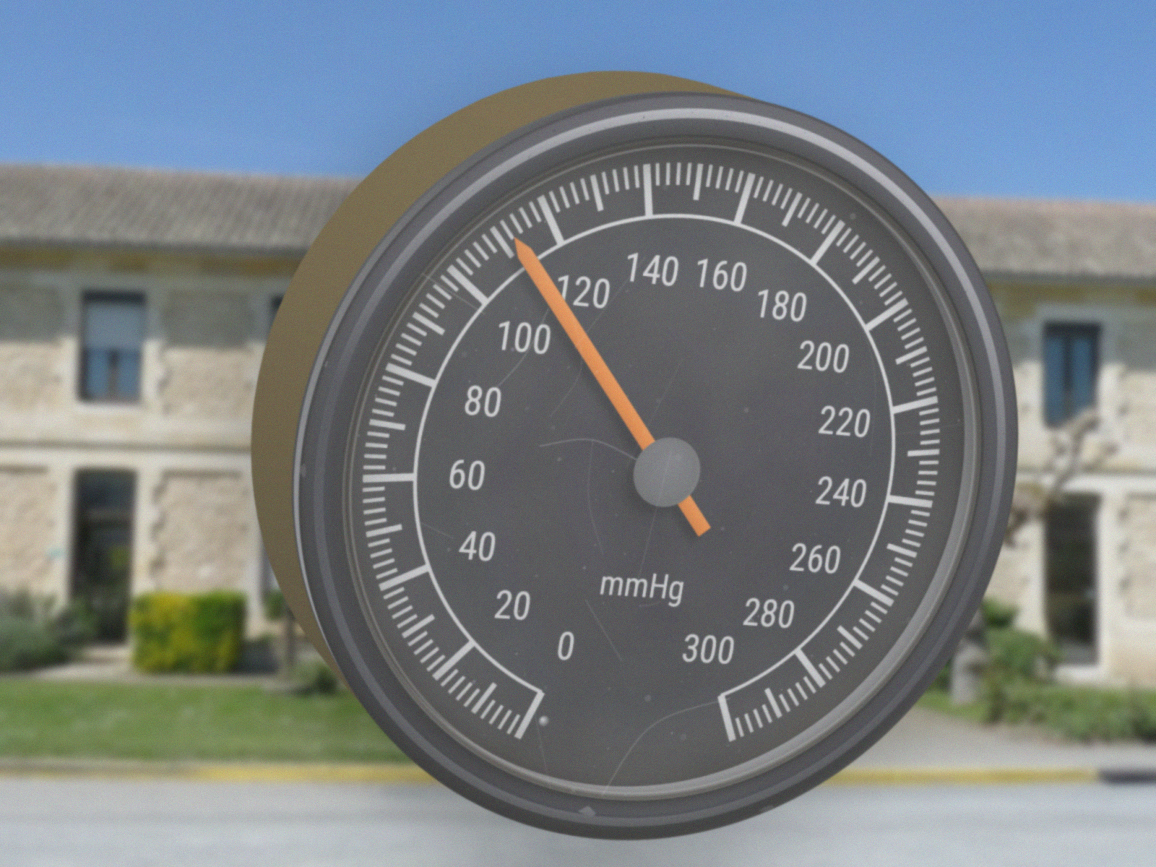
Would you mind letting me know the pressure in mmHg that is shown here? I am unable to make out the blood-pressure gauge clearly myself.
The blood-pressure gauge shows 112 mmHg
